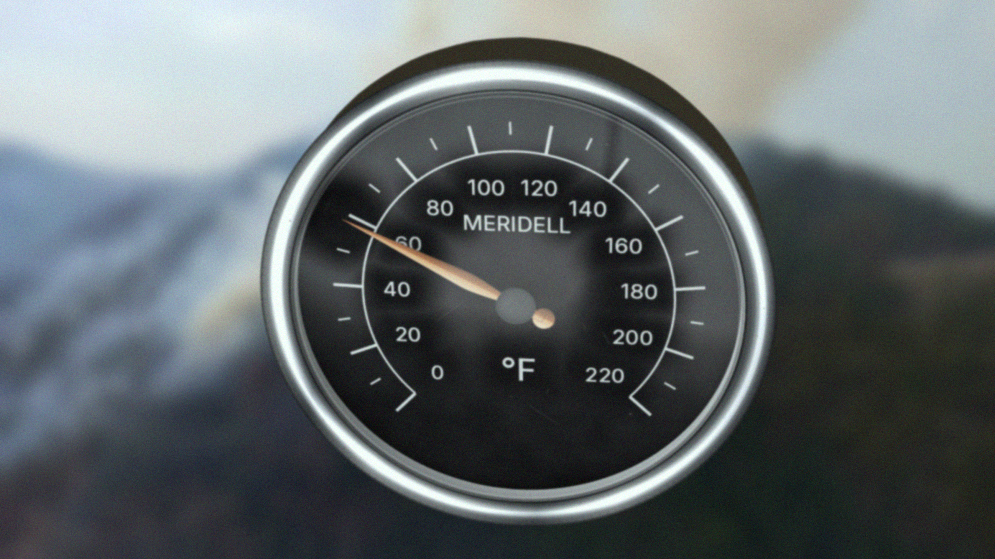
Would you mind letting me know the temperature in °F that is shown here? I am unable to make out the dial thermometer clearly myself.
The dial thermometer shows 60 °F
